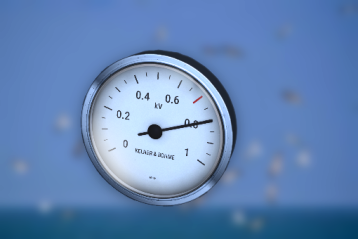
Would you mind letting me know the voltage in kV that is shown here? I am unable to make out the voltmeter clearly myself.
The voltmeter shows 0.8 kV
